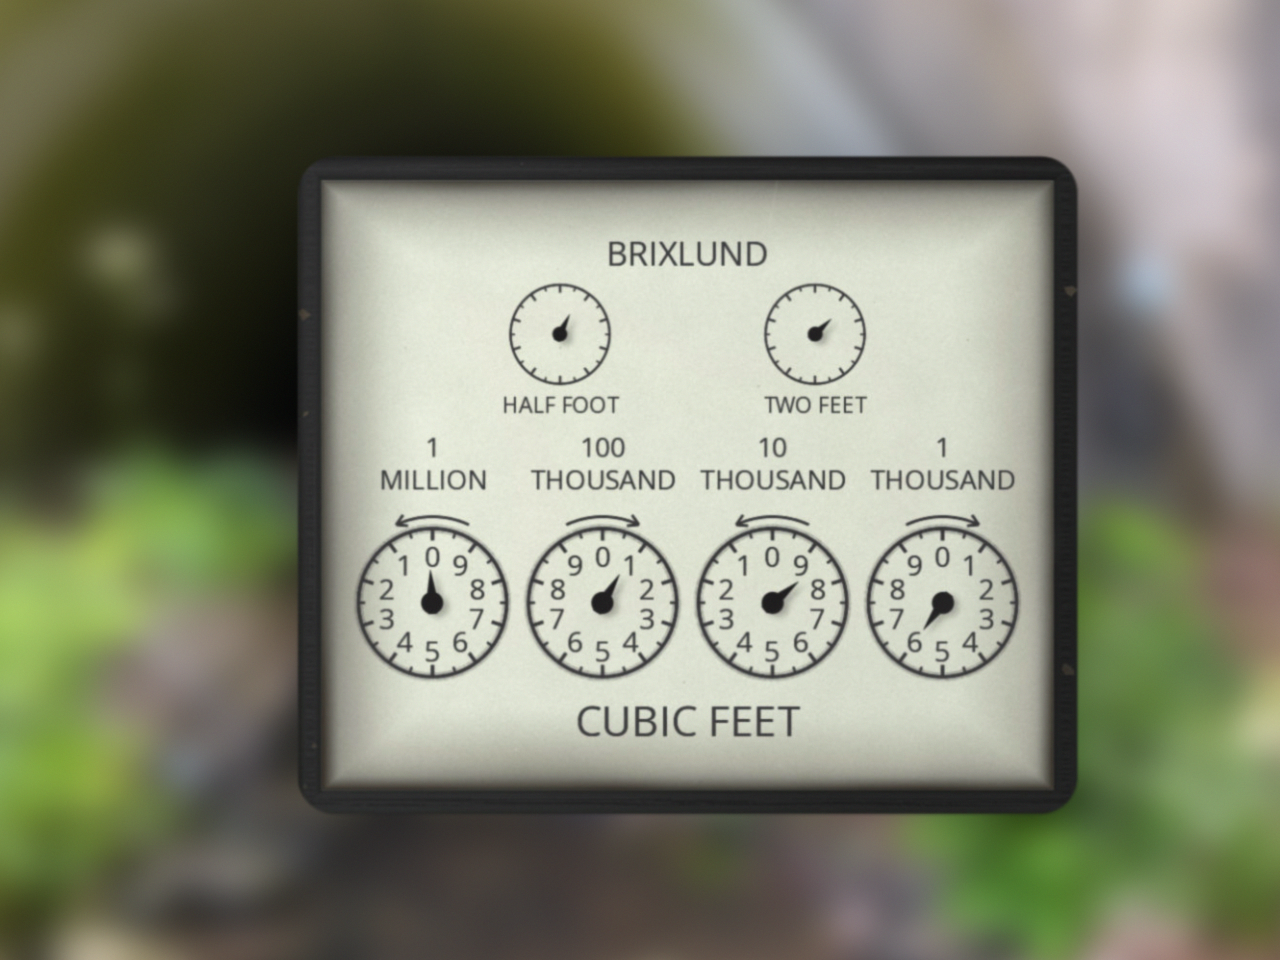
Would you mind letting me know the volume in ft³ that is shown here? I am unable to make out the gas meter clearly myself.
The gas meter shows 8600 ft³
